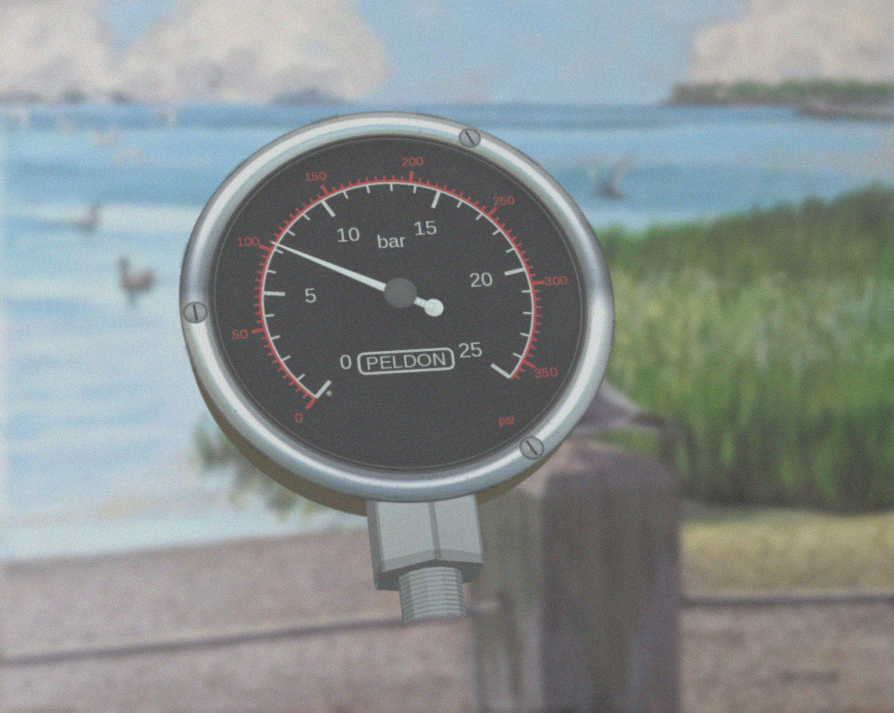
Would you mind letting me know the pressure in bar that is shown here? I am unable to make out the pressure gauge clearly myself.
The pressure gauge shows 7 bar
